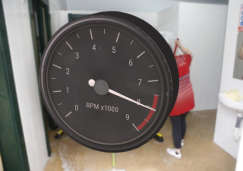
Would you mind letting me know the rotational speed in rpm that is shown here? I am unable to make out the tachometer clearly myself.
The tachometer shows 8000 rpm
